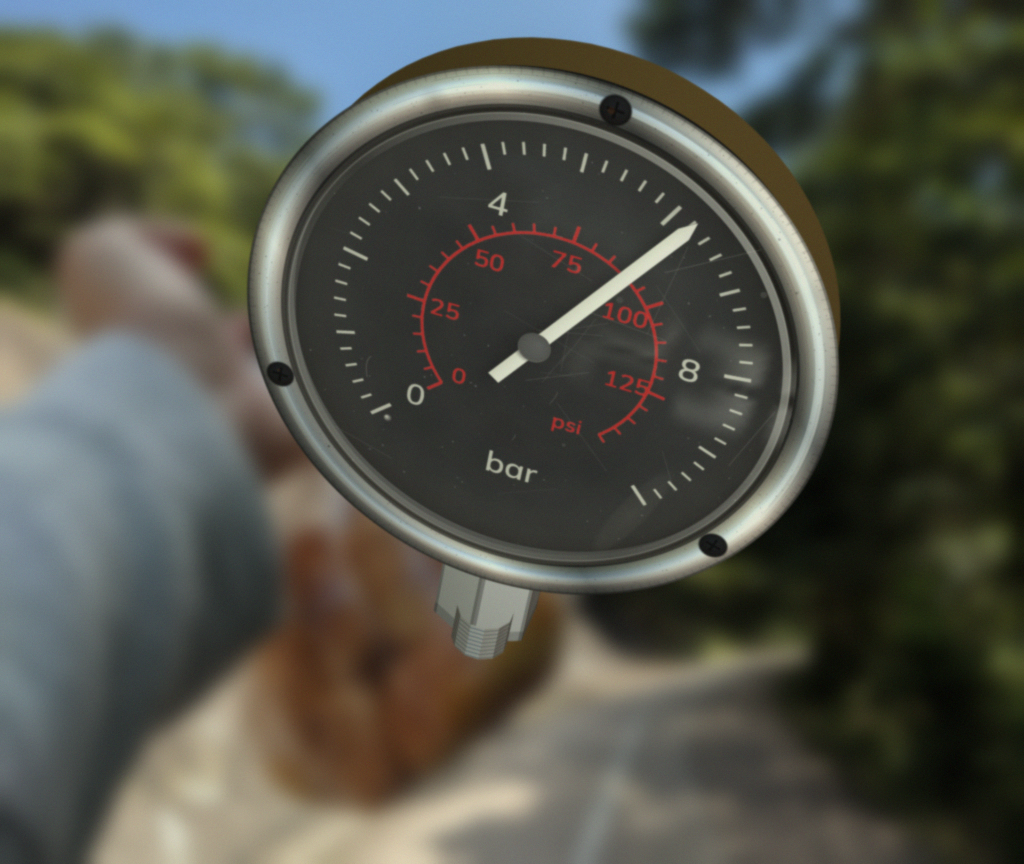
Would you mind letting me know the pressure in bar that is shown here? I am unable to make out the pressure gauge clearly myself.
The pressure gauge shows 6.2 bar
